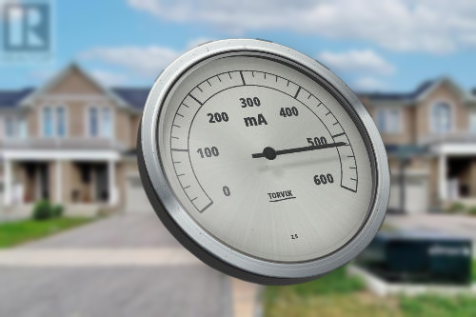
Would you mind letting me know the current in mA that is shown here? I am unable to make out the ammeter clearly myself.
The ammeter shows 520 mA
